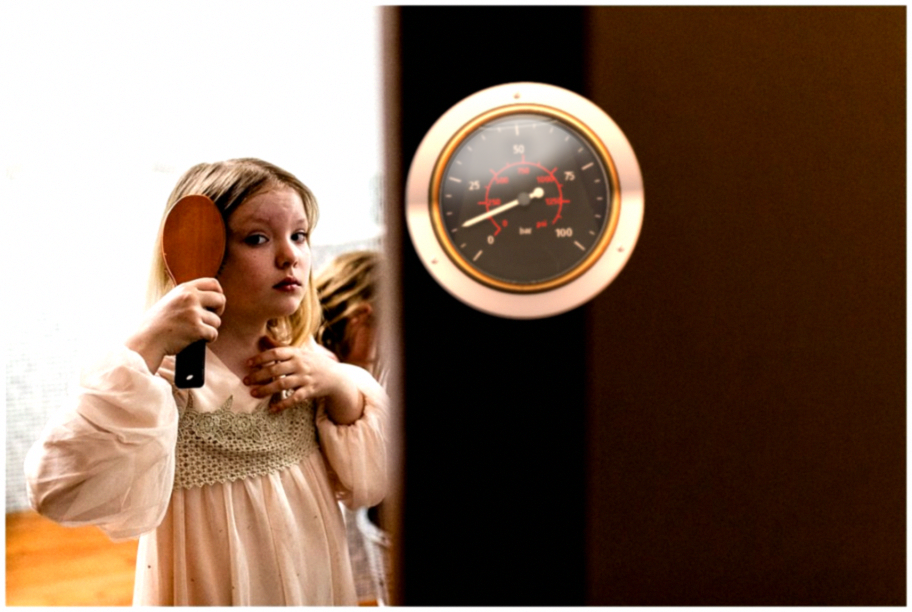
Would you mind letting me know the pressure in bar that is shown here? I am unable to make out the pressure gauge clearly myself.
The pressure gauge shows 10 bar
